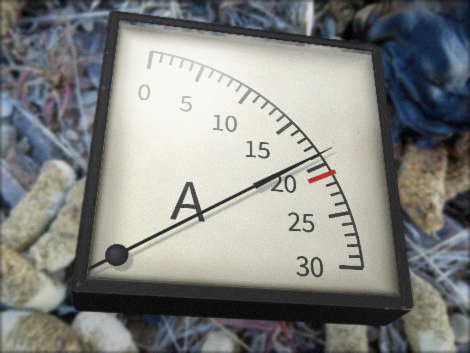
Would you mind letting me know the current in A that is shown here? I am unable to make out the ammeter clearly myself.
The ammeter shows 19 A
